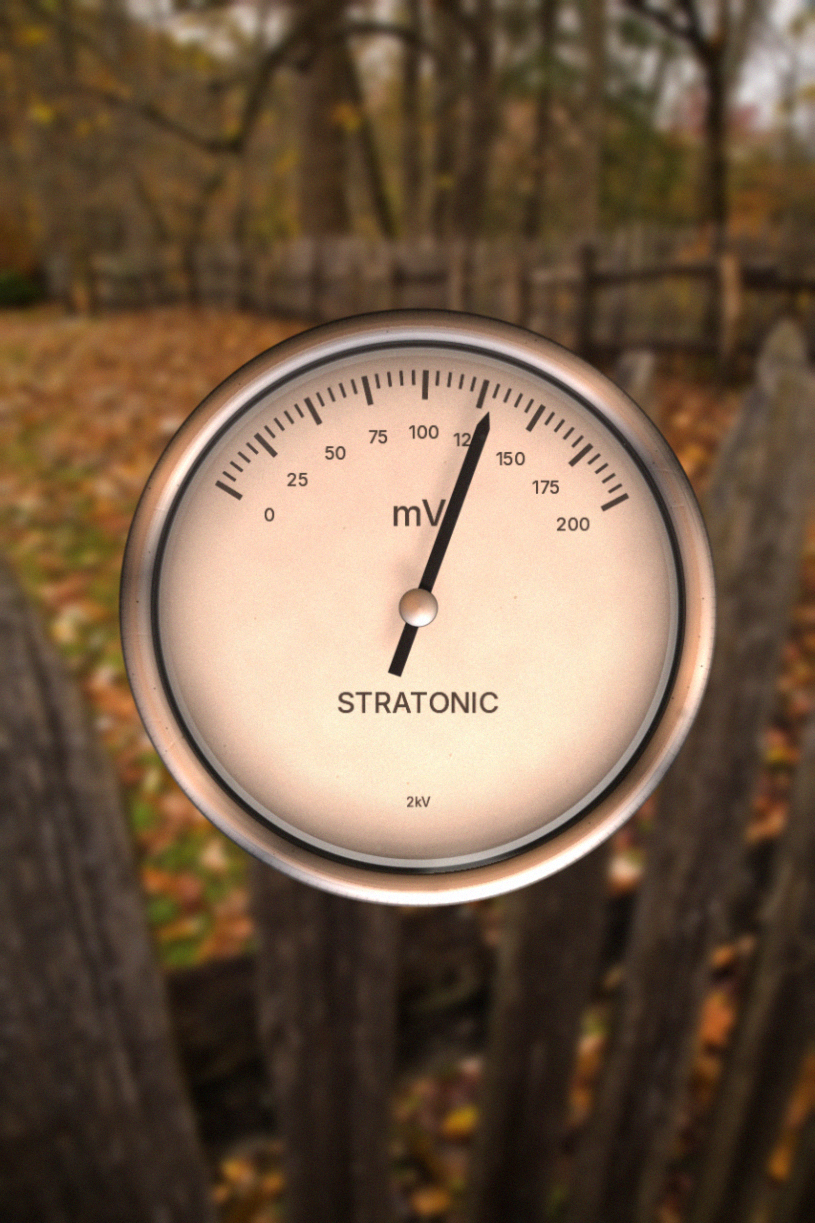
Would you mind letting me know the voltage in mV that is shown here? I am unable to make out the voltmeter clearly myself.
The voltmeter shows 130 mV
